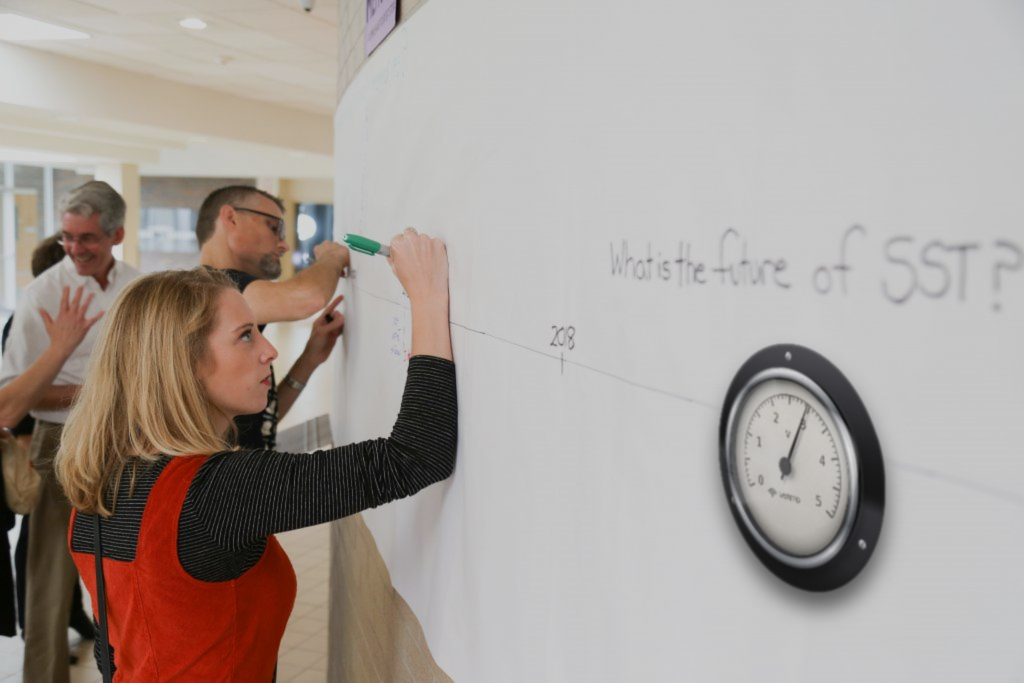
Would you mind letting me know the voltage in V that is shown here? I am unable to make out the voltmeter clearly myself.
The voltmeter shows 3 V
